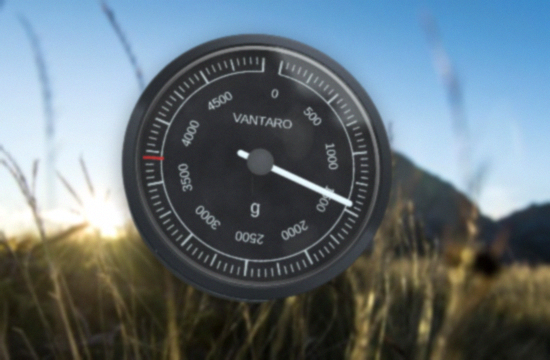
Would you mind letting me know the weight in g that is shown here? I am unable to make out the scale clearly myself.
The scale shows 1450 g
